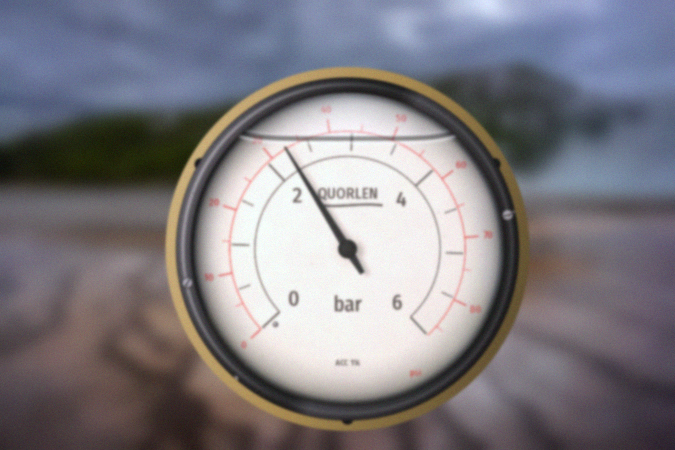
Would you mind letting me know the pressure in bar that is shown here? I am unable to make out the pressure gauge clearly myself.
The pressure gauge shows 2.25 bar
